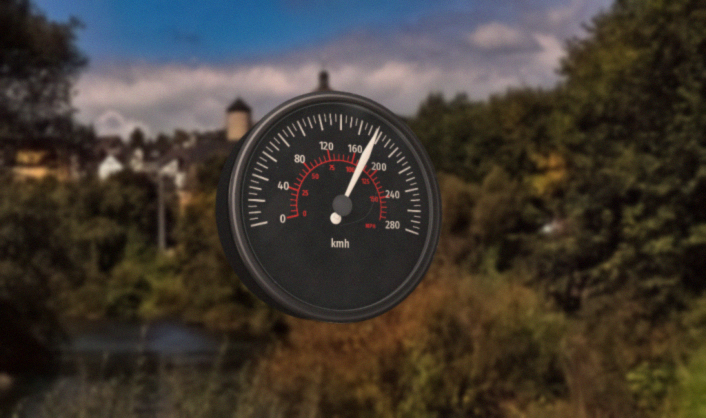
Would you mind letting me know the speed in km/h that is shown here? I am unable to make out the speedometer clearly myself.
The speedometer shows 175 km/h
